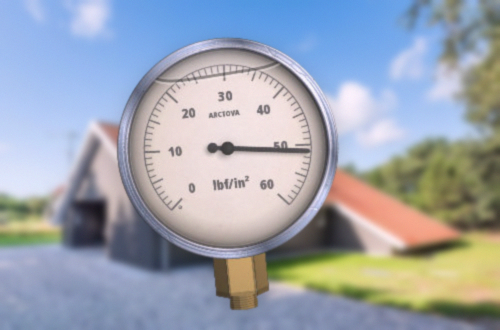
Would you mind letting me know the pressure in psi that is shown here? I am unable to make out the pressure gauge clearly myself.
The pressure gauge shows 51 psi
